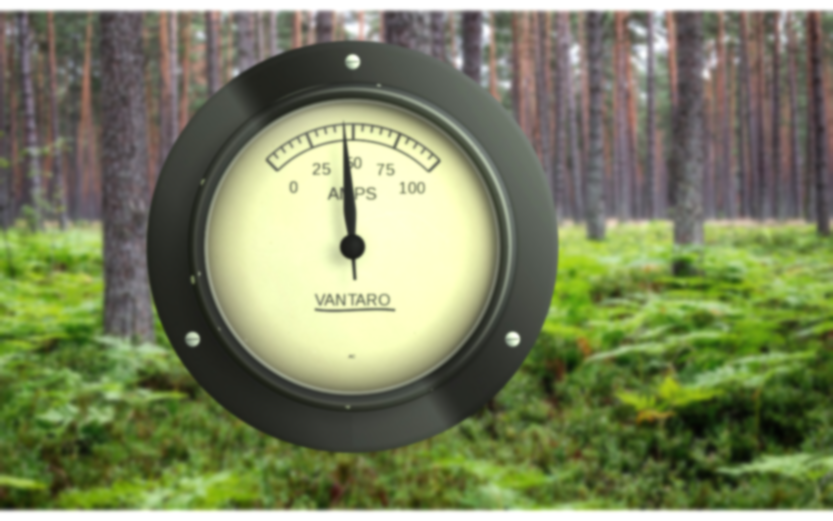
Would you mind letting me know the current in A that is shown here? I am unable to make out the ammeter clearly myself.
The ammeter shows 45 A
